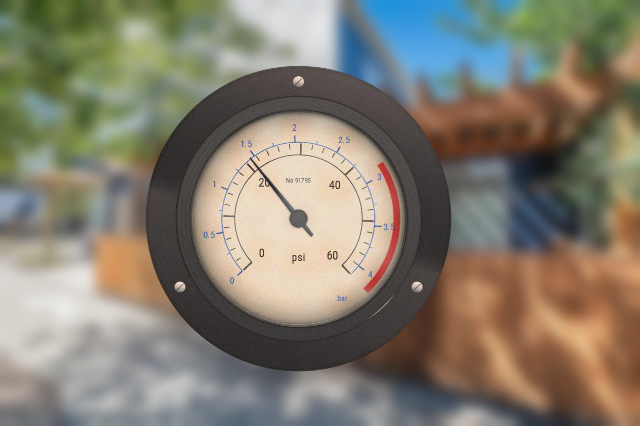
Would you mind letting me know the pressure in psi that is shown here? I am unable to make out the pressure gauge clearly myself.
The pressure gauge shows 21 psi
